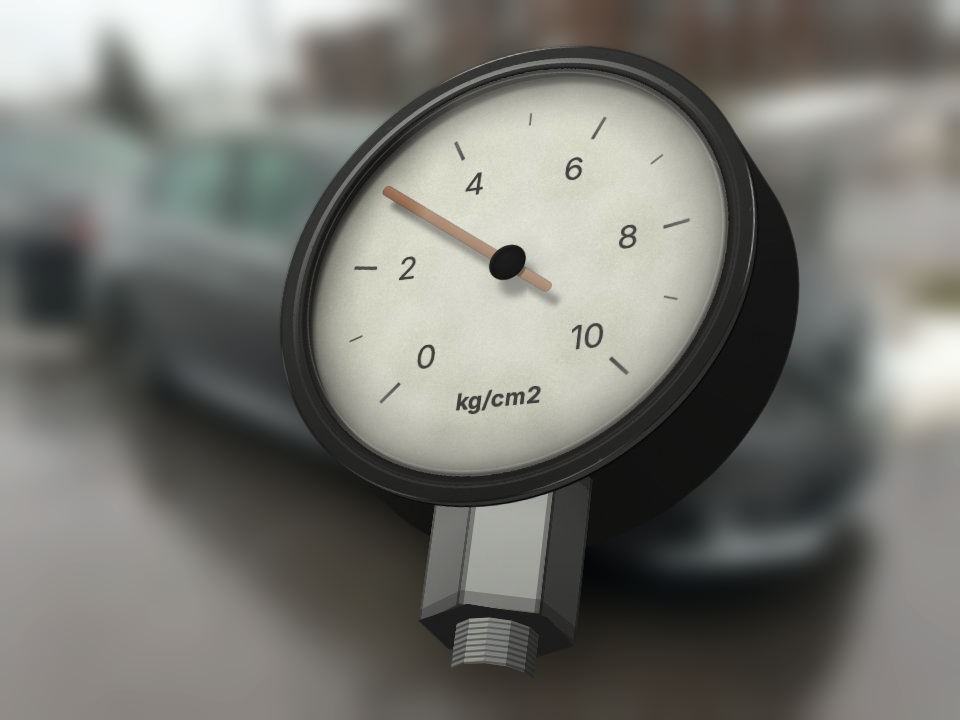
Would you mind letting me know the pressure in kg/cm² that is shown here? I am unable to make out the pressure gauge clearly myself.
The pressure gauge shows 3 kg/cm²
